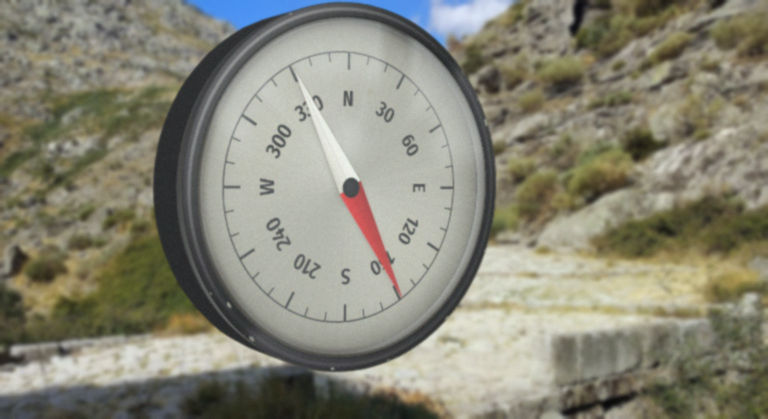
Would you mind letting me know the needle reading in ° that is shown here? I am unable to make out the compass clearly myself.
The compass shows 150 °
